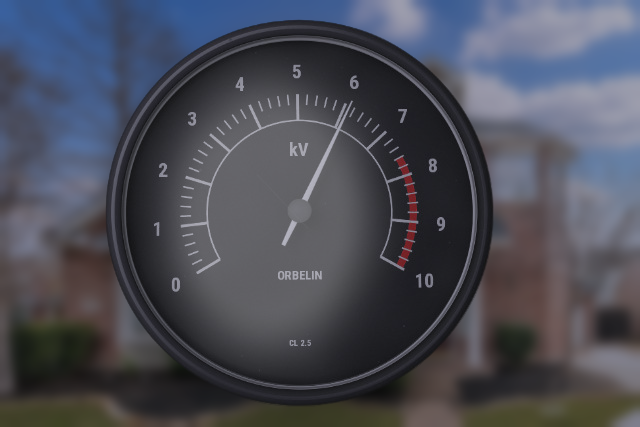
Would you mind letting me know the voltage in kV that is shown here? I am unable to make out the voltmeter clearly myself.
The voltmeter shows 6.1 kV
